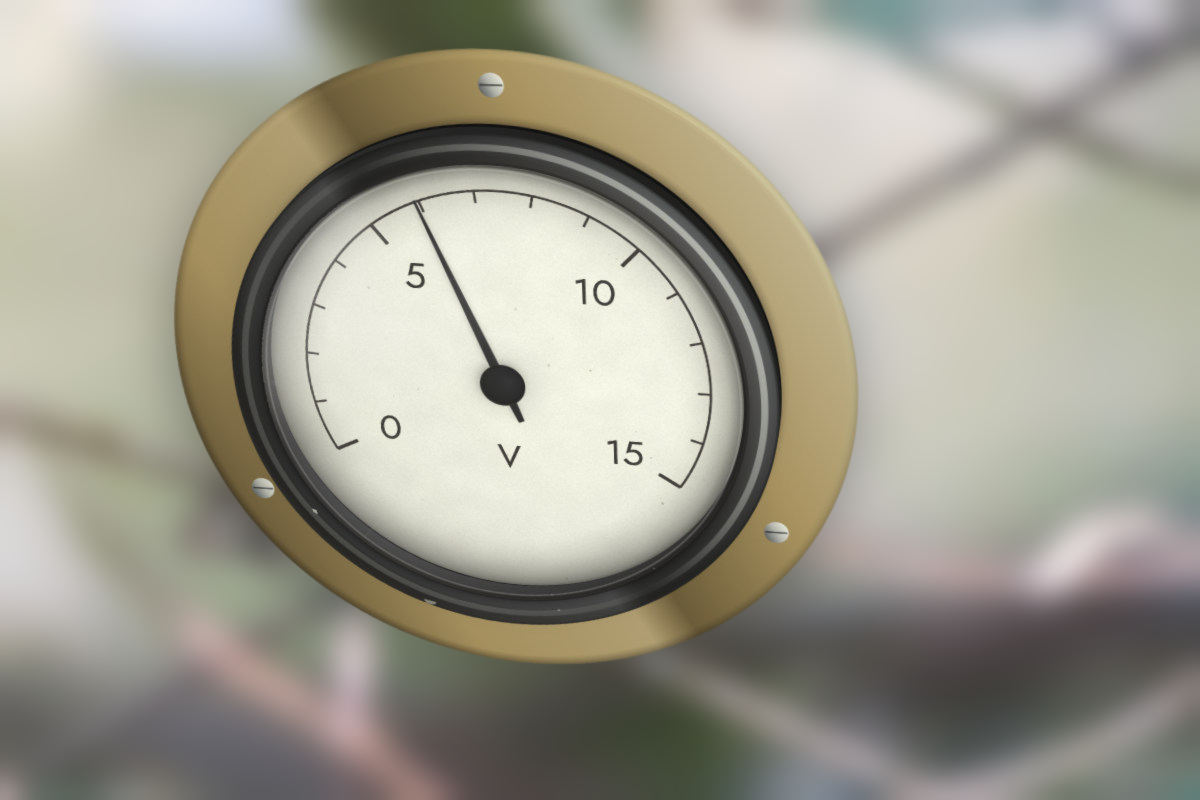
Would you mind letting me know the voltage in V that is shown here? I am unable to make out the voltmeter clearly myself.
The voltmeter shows 6 V
